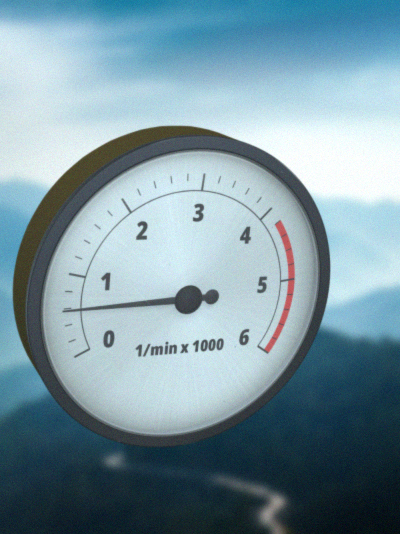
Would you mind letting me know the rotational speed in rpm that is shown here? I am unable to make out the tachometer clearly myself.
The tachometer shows 600 rpm
